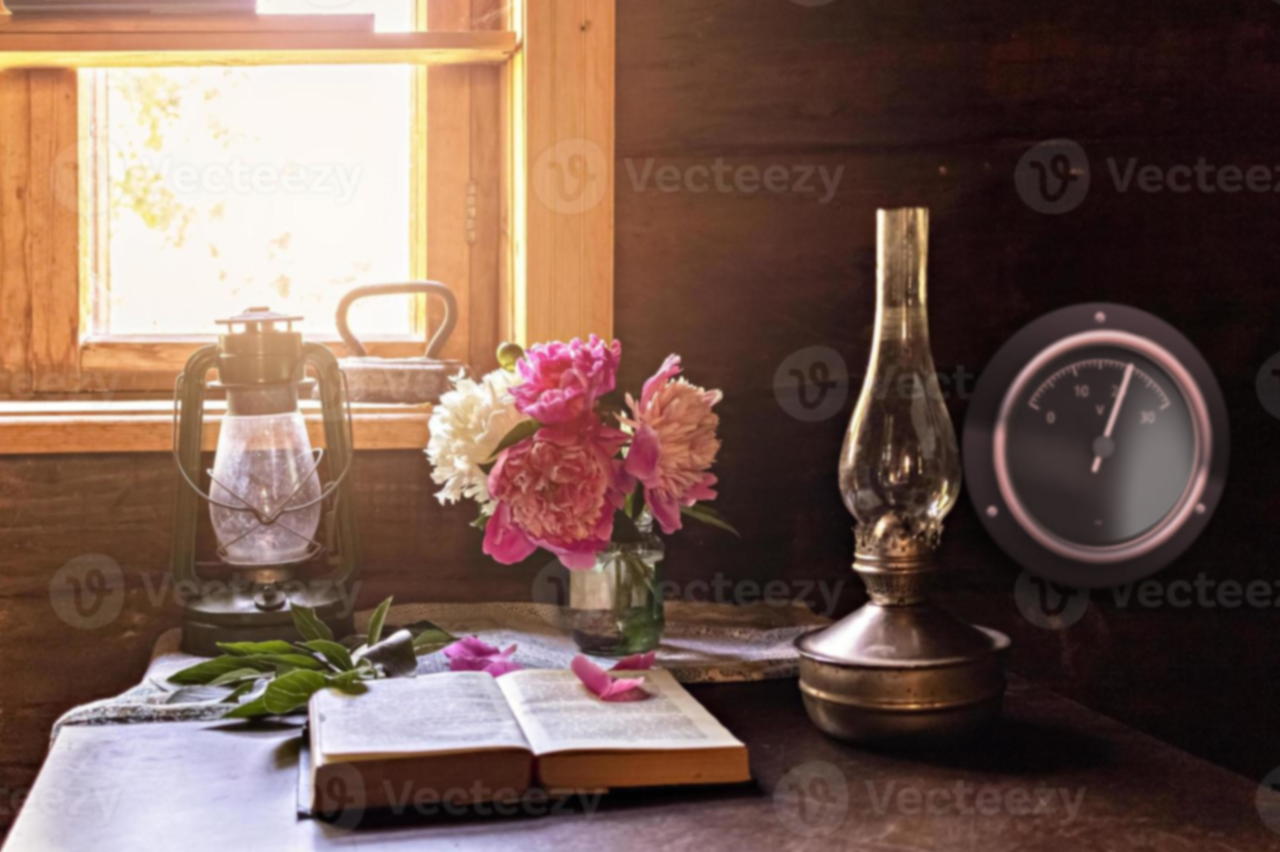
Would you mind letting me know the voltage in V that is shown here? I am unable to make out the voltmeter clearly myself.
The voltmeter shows 20 V
